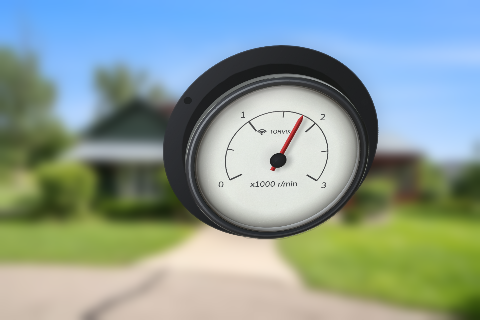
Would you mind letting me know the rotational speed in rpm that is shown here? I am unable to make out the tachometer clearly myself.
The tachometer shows 1750 rpm
